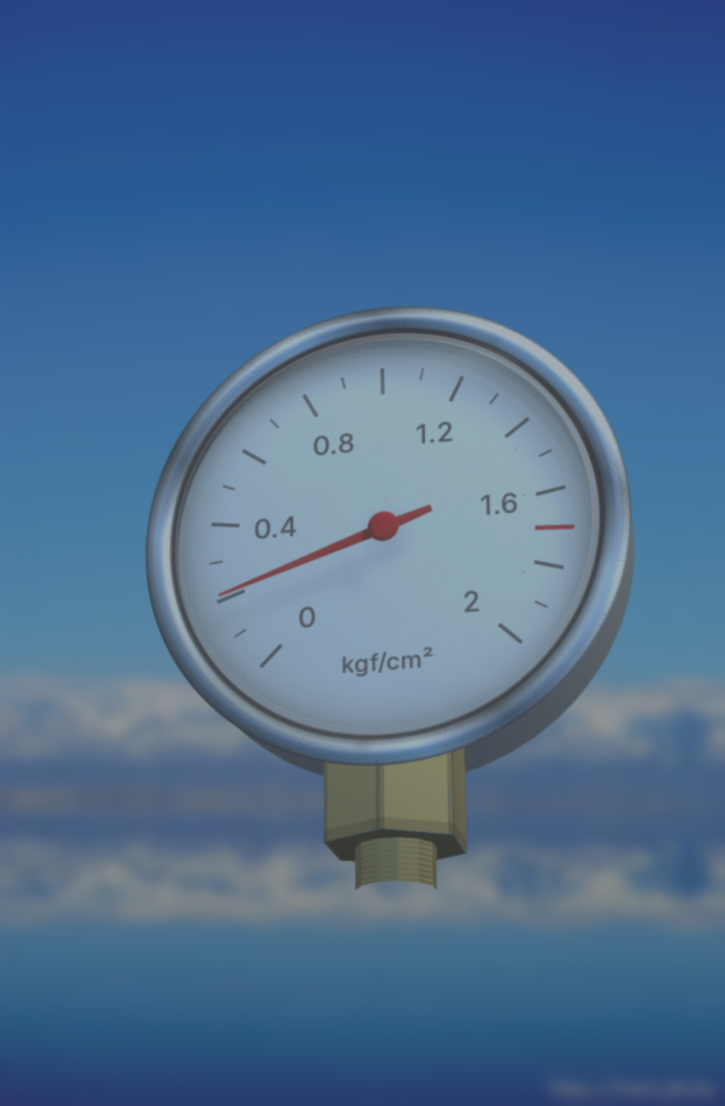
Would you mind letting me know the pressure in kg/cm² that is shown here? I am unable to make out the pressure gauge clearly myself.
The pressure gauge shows 0.2 kg/cm²
